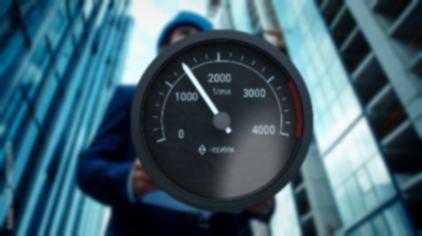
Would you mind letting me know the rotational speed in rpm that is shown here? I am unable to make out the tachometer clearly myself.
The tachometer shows 1400 rpm
